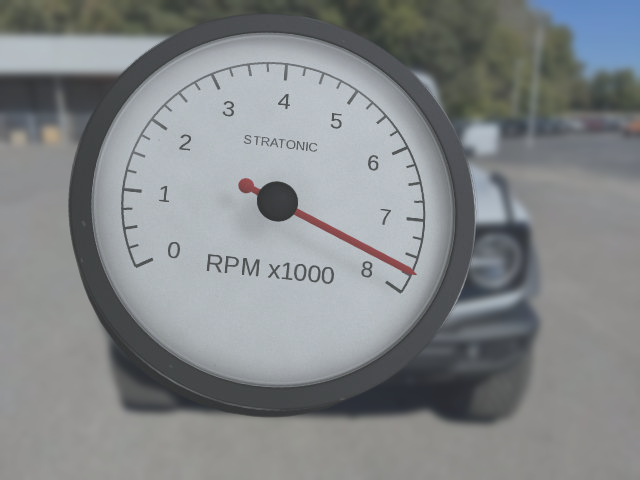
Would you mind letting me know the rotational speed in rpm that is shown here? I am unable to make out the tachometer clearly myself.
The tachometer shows 7750 rpm
